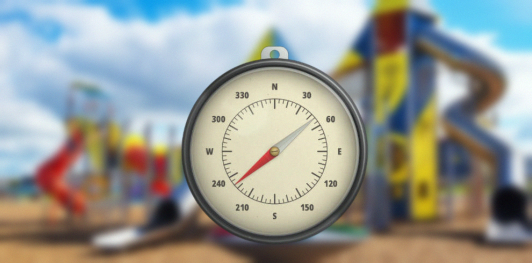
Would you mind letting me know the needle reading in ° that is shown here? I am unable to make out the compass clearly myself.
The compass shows 230 °
